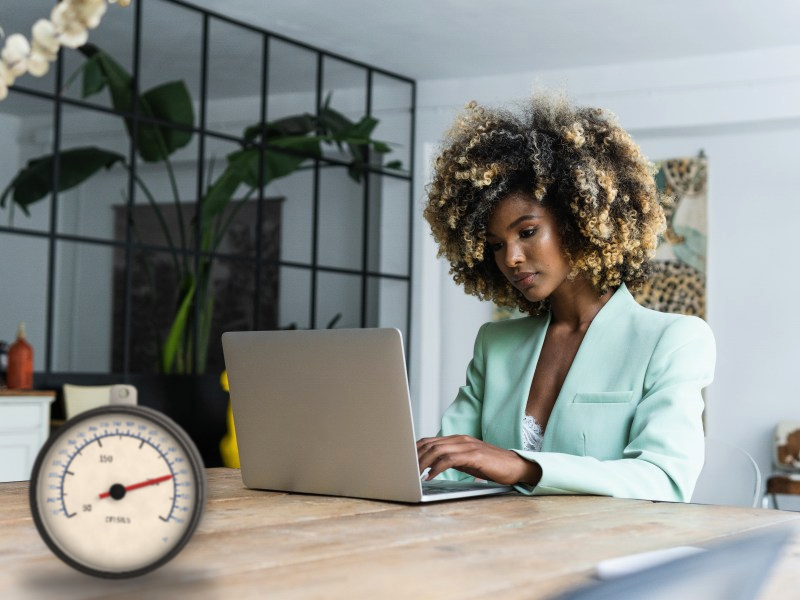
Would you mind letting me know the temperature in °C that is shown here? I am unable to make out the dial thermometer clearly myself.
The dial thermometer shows 250 °C
